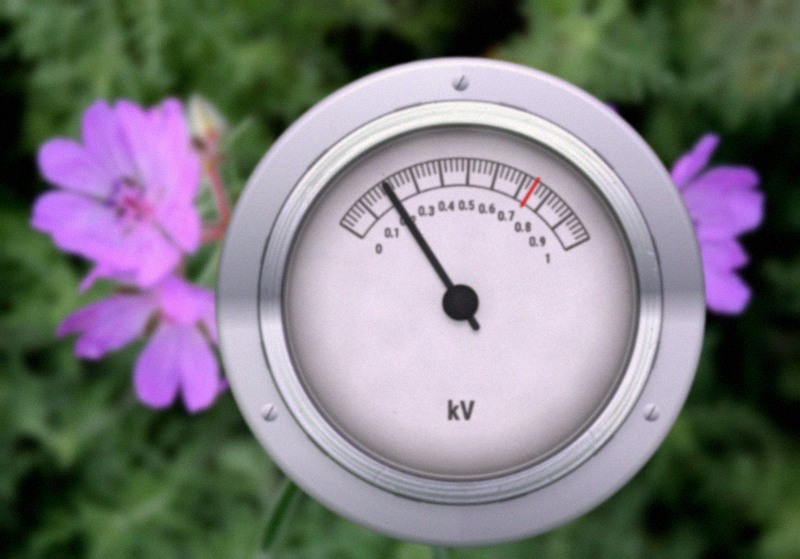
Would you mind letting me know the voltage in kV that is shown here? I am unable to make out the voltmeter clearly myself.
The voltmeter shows 0.2 kV
